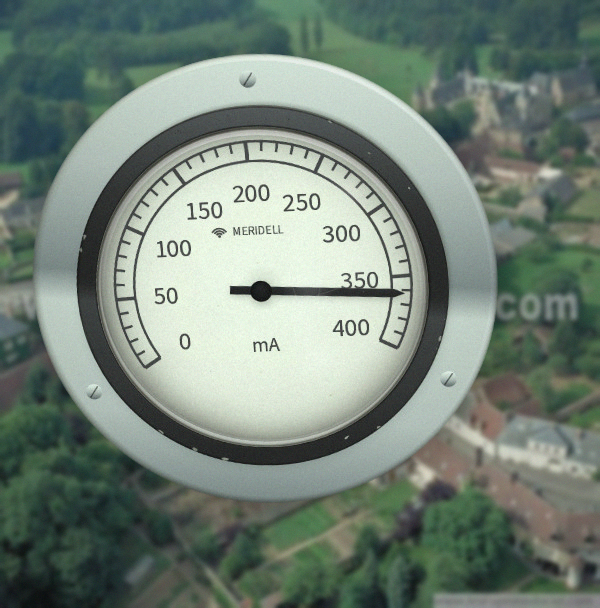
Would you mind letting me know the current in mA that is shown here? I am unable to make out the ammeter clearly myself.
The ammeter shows 360 mA
